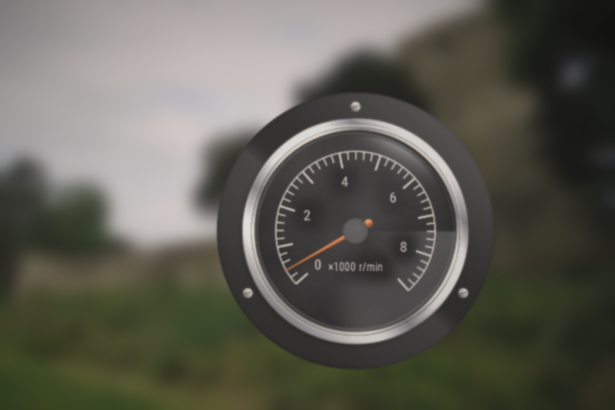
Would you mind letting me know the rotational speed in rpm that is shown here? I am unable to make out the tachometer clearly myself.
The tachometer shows 400 rpm
